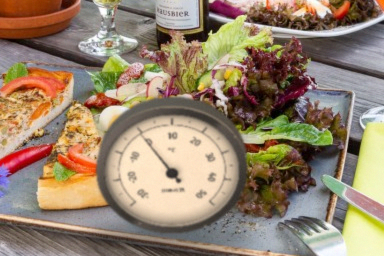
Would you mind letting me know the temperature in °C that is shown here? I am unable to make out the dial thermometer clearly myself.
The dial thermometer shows 0 °C
